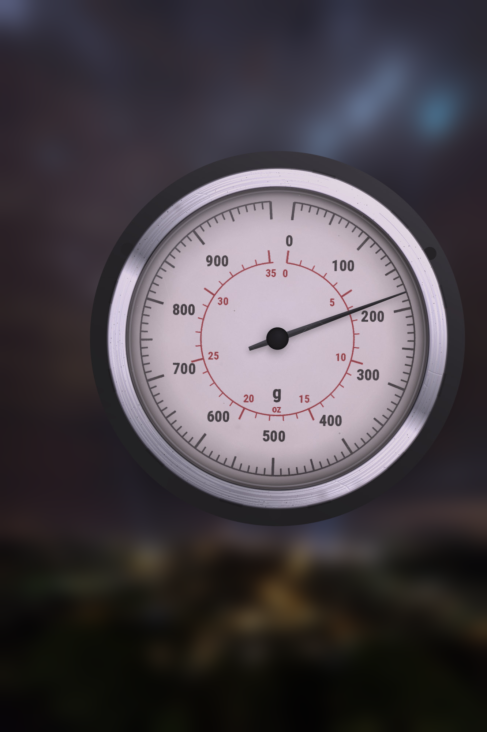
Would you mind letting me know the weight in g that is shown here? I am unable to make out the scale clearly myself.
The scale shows 180 g
